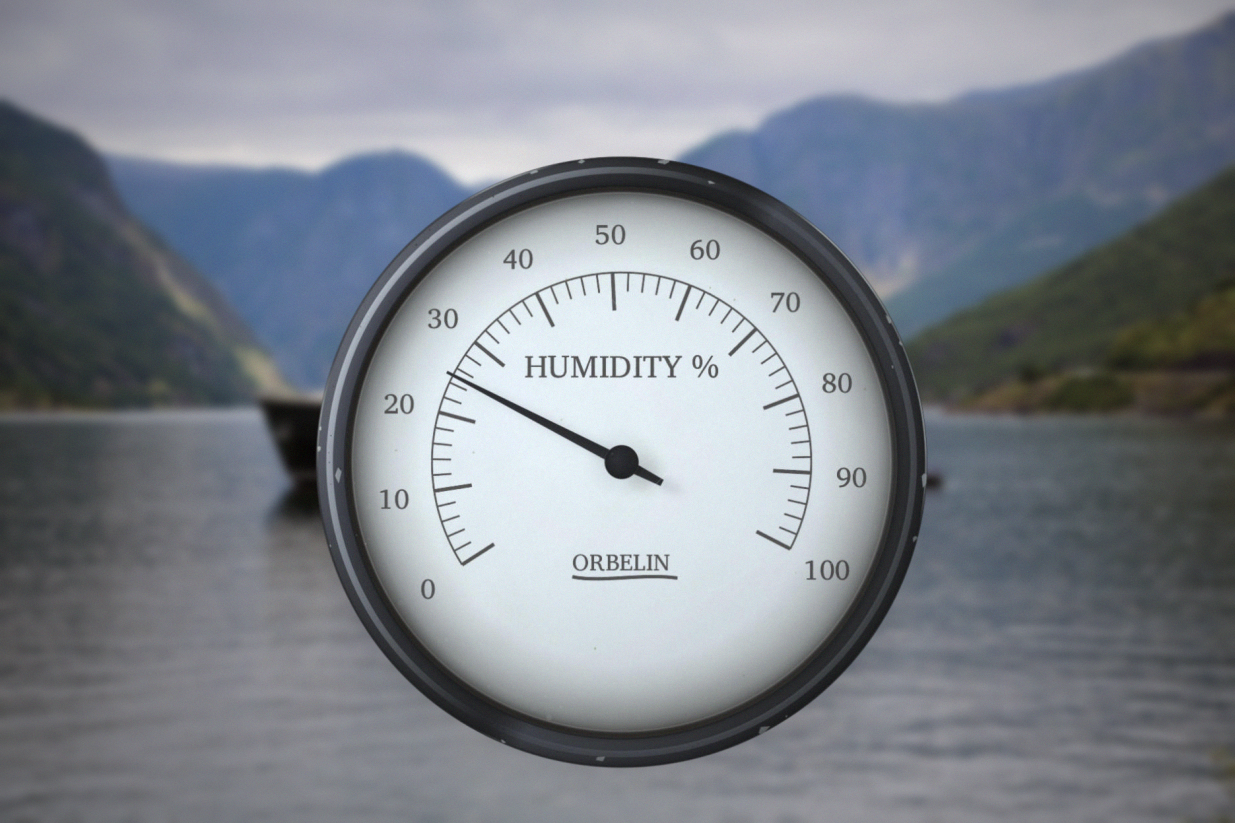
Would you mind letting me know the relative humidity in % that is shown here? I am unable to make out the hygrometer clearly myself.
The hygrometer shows 25 %
